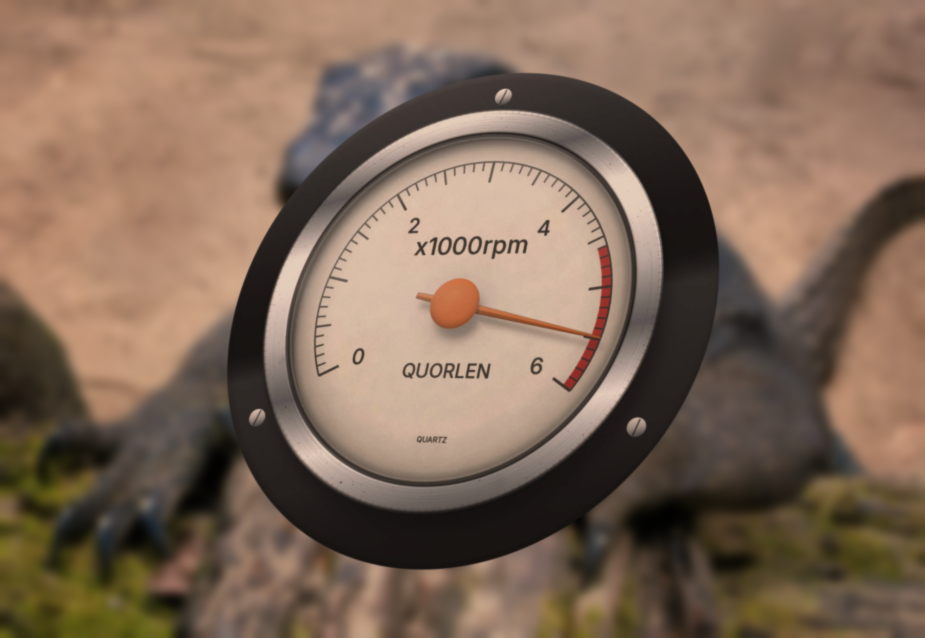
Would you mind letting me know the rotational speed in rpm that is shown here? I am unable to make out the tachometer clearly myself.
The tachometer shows 5500 rpm
